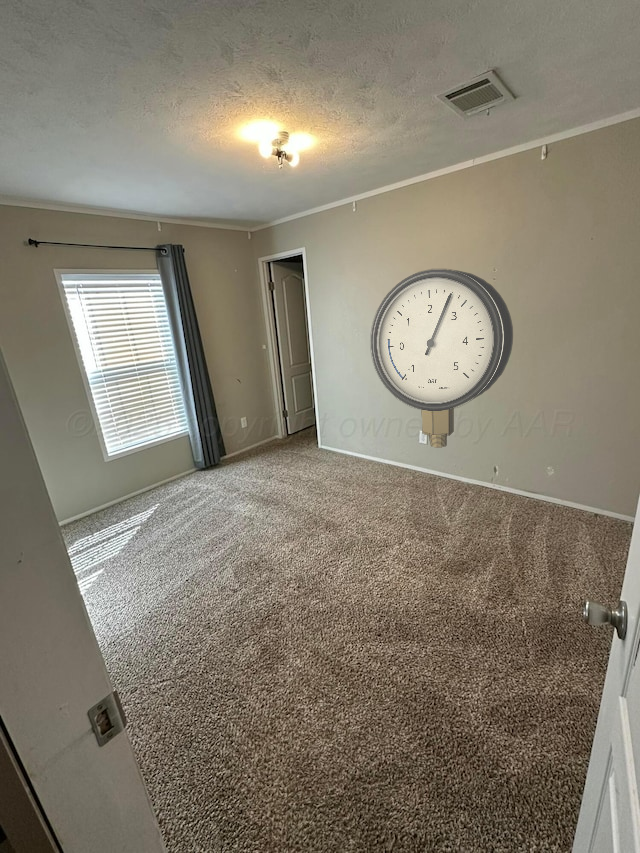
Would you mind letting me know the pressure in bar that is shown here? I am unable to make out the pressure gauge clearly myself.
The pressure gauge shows 2.6 bar
